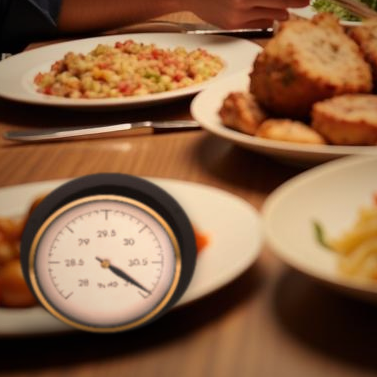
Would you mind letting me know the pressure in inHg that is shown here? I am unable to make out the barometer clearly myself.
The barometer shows 30.9 inHg
